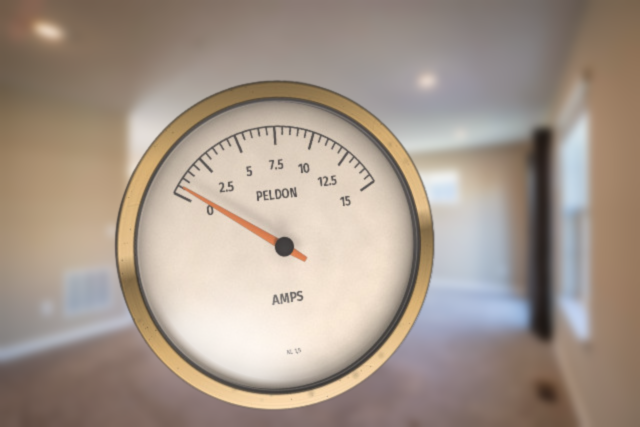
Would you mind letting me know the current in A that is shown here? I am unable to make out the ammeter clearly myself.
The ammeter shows 0.5 A
